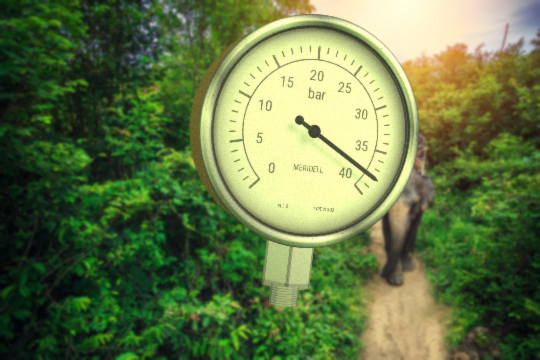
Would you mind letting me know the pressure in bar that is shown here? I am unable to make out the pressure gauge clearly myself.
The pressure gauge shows 38 bar
